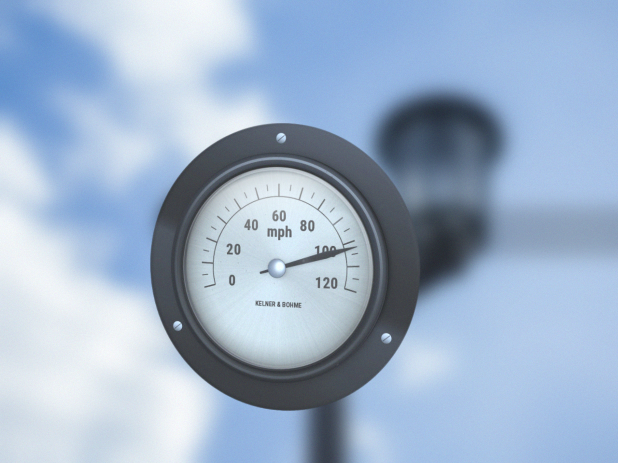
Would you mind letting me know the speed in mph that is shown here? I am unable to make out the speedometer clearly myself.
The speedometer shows 102.5 mph
